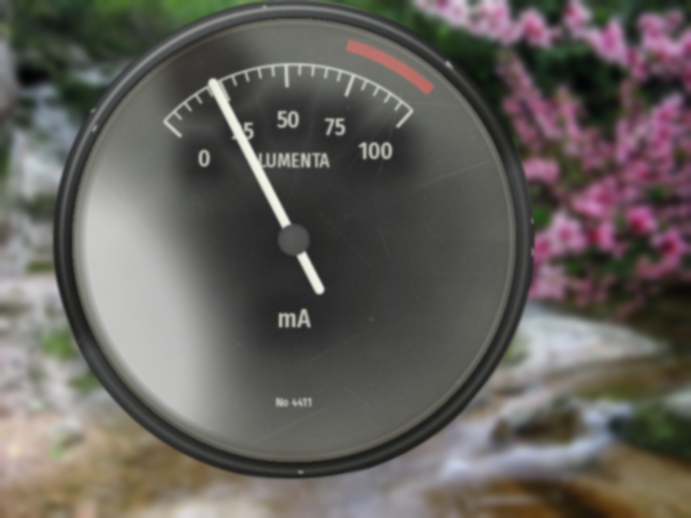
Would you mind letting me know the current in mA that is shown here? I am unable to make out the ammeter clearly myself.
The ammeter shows 22.5 mA
